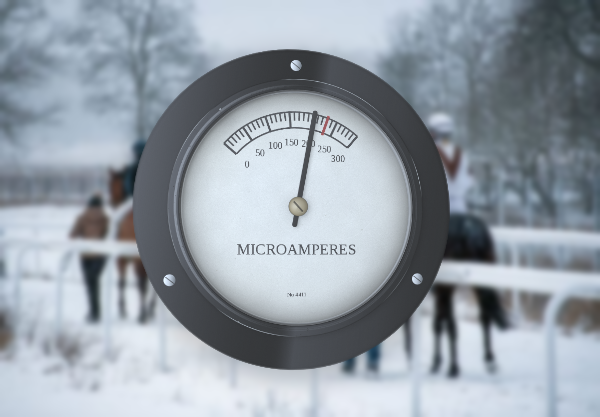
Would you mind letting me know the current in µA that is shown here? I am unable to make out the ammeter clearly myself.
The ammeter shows 200 µA
